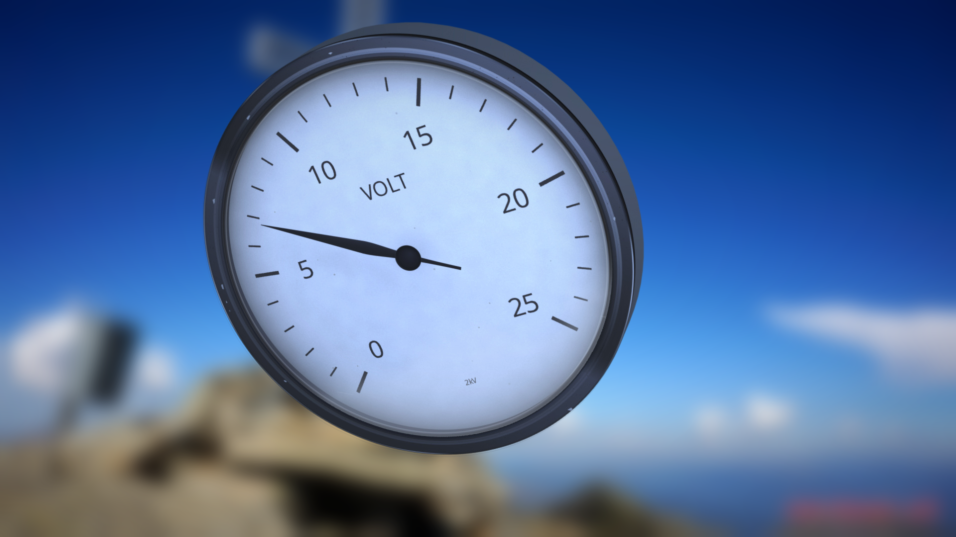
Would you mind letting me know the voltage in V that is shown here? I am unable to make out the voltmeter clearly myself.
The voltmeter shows 7 V
